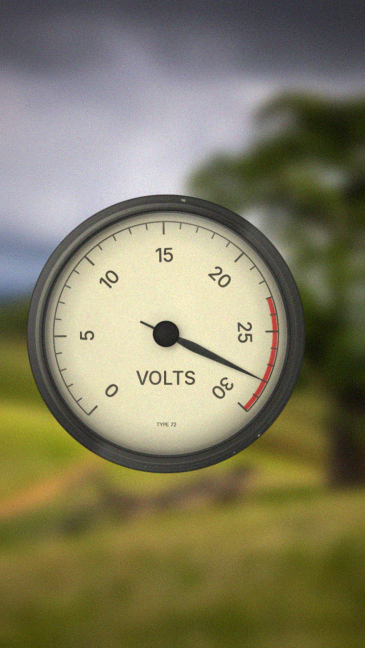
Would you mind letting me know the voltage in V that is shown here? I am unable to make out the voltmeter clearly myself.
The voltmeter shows 28 V
